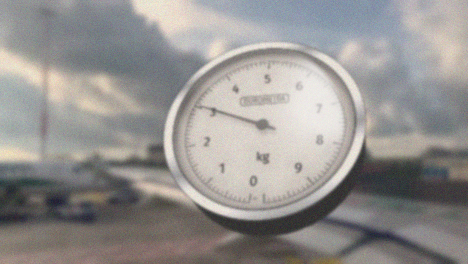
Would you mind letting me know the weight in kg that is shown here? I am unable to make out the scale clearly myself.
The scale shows 3 kg
